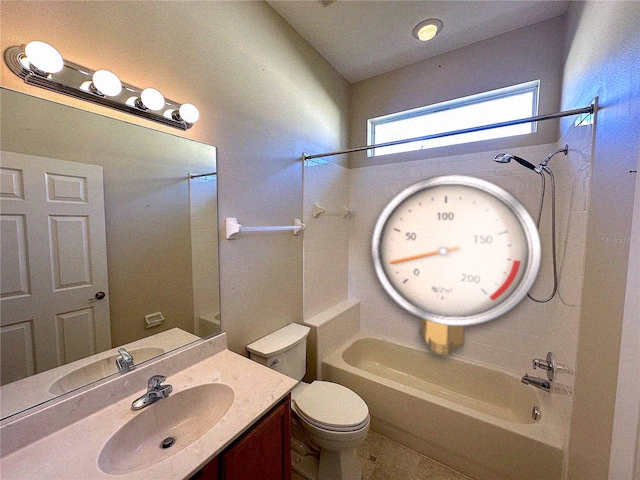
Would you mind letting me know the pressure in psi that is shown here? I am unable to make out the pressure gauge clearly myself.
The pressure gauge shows 20 psi
